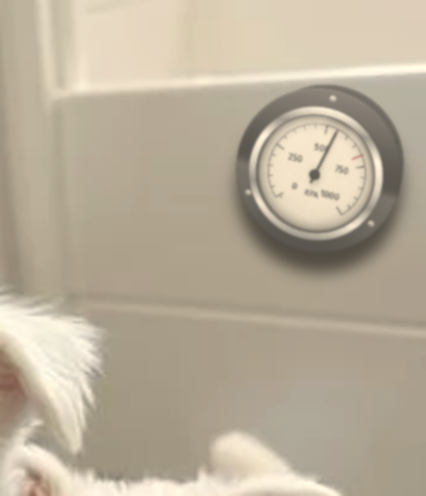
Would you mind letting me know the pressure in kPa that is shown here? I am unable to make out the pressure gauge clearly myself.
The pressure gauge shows 550 kPa
